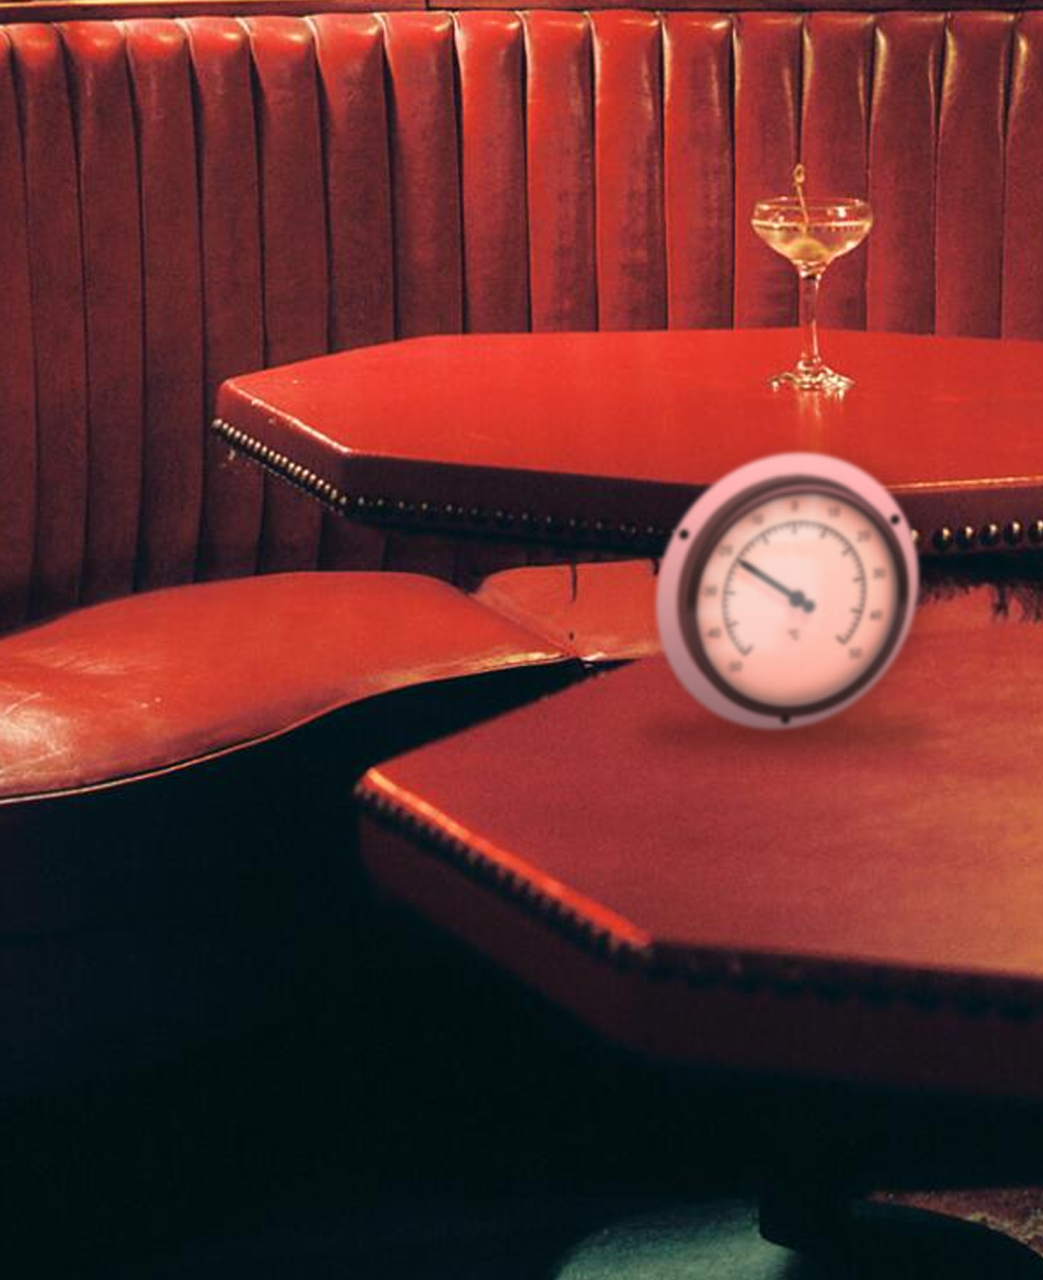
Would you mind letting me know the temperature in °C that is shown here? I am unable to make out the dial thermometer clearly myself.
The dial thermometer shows -20 °C
